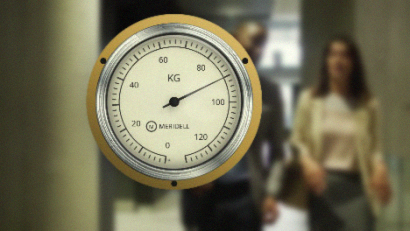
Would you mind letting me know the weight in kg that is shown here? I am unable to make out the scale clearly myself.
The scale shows 90 kg
